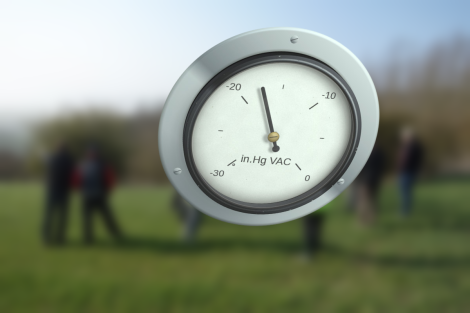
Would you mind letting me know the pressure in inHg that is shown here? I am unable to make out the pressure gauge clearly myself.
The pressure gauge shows -17.5 inHg
